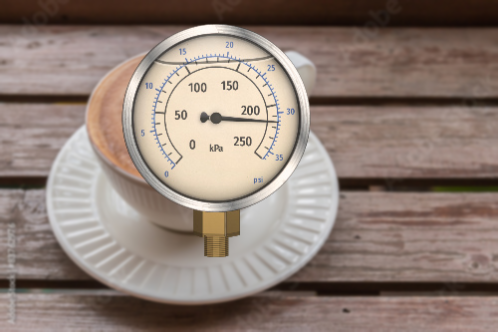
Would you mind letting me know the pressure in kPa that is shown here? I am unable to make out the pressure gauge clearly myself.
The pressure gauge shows 215 kPa
